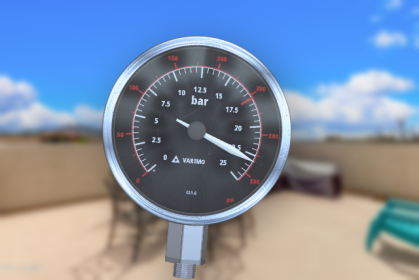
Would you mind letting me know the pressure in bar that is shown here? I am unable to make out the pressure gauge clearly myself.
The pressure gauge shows 23 bar
